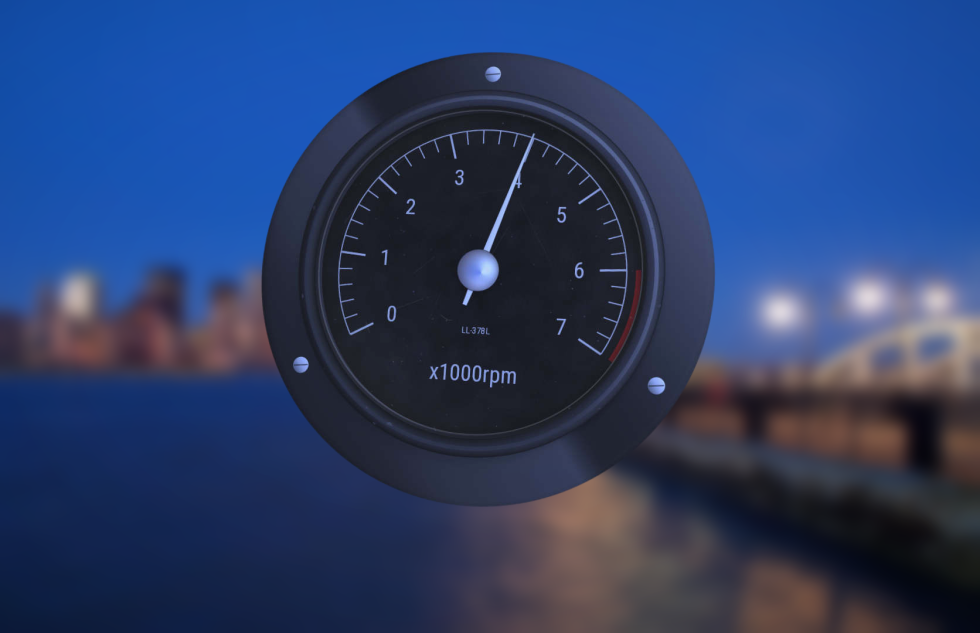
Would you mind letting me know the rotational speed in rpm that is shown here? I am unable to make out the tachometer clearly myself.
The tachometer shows 4000 rpm
